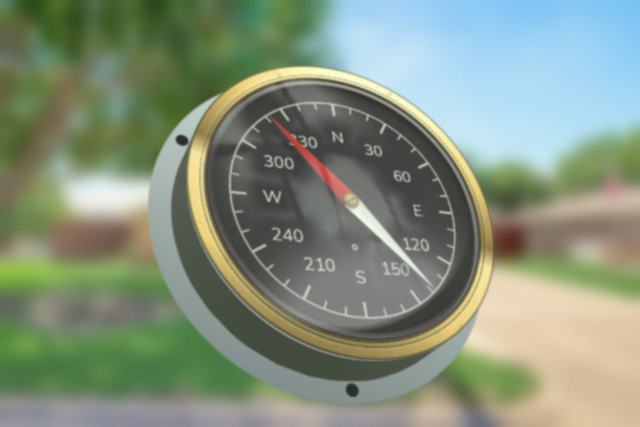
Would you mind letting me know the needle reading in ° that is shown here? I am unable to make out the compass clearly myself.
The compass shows 320 °
